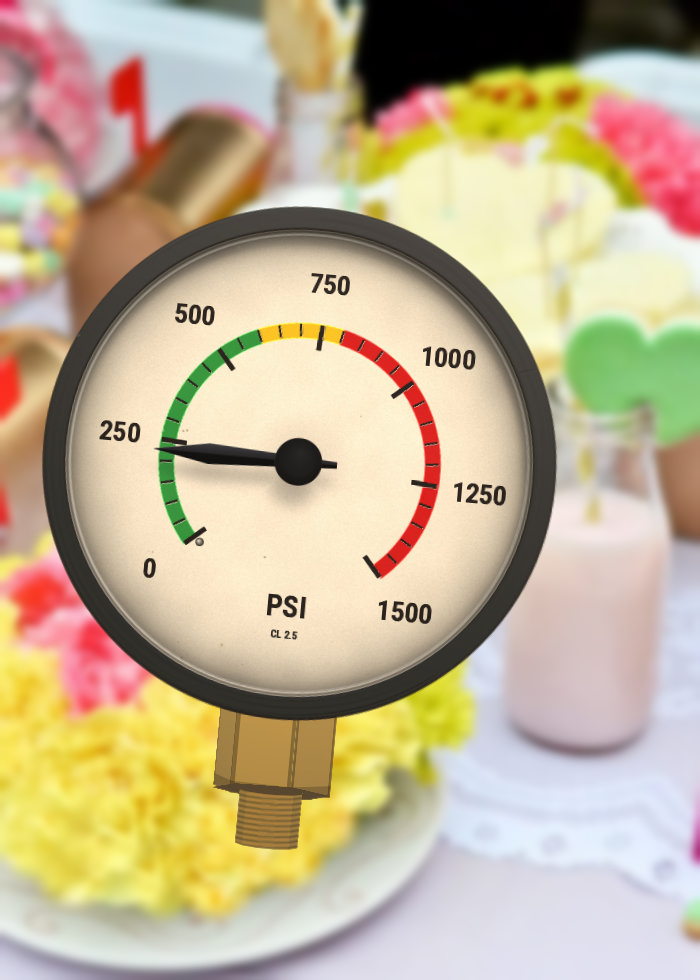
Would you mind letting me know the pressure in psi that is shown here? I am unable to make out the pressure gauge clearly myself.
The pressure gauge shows 225 psi
